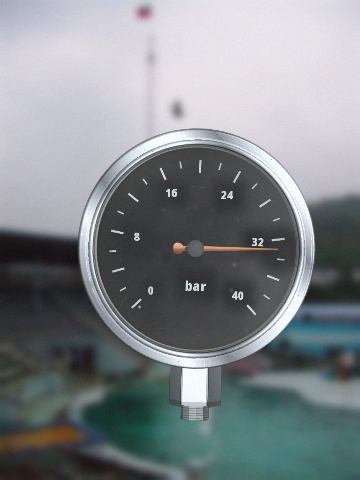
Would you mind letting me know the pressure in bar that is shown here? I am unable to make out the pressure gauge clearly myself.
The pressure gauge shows 33 bar
